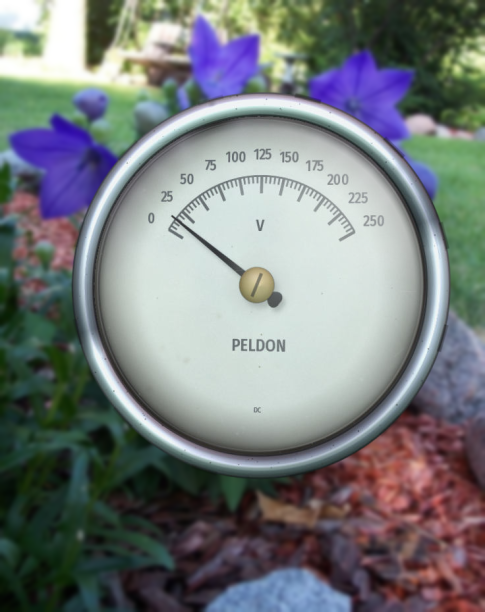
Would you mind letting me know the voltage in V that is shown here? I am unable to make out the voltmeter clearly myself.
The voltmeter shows 15 V
